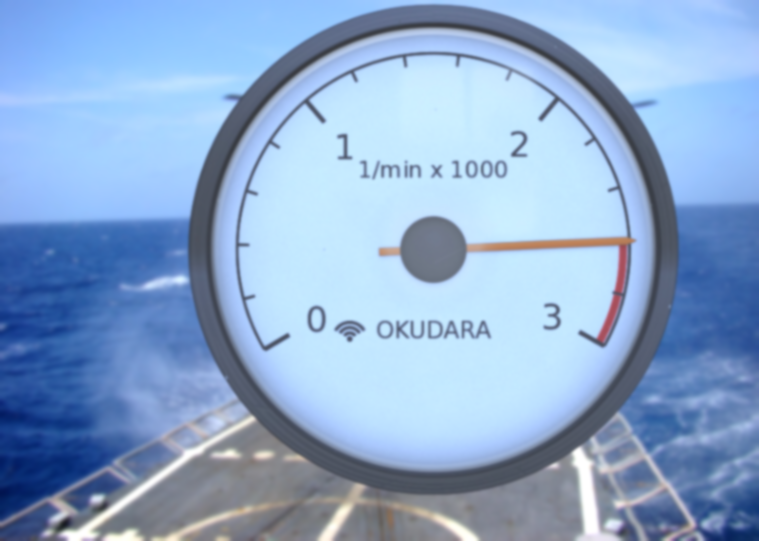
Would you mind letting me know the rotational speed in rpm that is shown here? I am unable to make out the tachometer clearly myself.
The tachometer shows 2600 rpm
